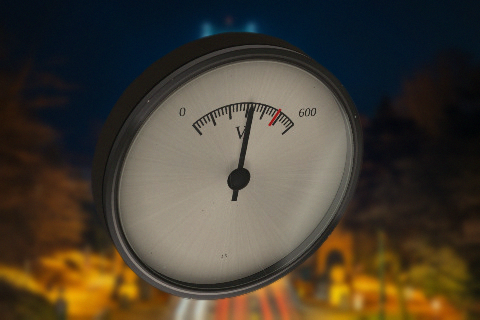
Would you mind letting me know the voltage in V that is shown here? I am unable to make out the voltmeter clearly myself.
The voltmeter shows 300 V
